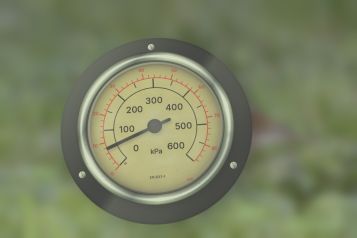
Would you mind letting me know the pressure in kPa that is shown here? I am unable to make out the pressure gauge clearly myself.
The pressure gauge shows 50 kPa
